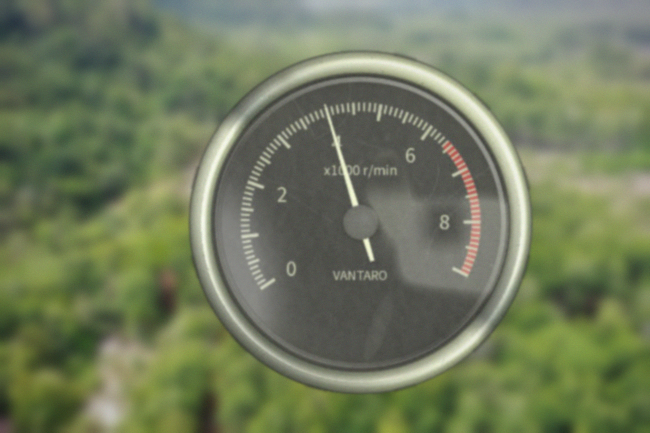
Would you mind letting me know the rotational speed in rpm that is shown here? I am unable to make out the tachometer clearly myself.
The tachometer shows 4000 rpm
